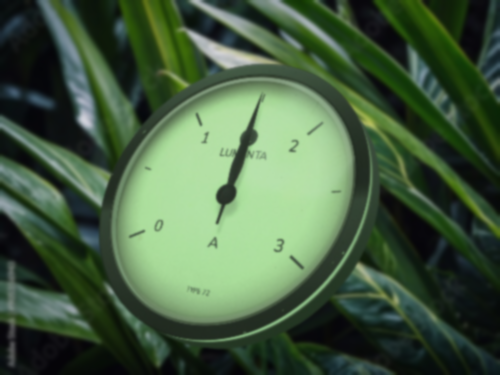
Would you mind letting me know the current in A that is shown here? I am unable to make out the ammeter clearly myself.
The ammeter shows 1.5 A
